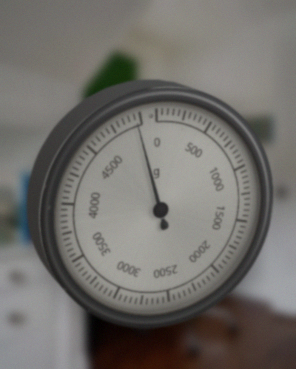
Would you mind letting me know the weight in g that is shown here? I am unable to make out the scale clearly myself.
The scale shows 4950 g
